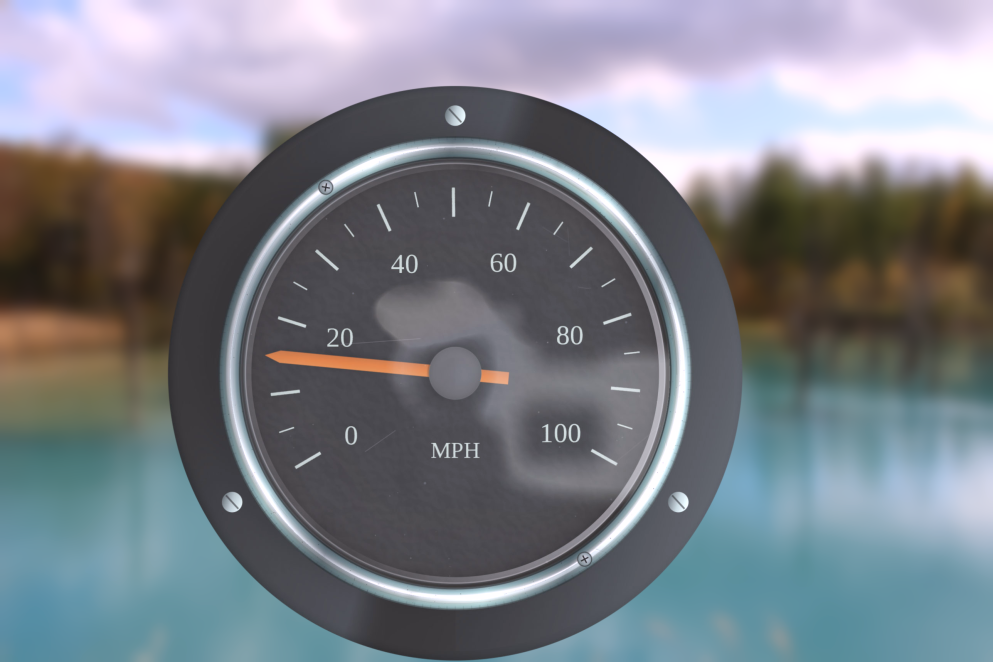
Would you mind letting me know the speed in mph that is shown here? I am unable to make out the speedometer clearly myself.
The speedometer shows 15 mph
